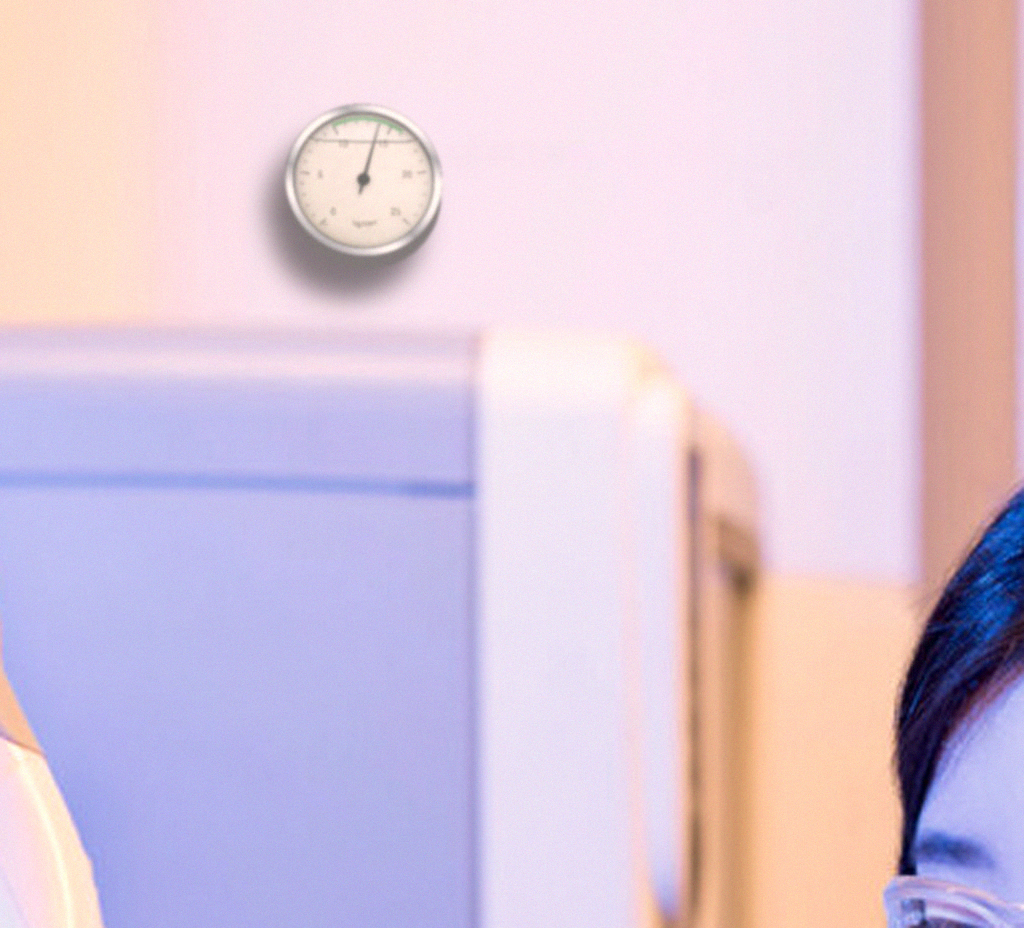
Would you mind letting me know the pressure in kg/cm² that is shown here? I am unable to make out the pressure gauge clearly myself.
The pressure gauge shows 14 kg/cm²
